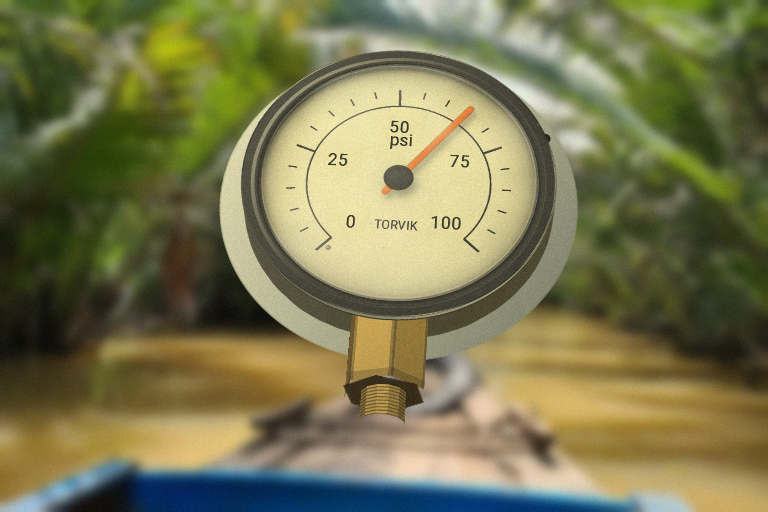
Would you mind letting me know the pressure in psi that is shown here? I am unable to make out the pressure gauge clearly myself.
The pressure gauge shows 65 psi
